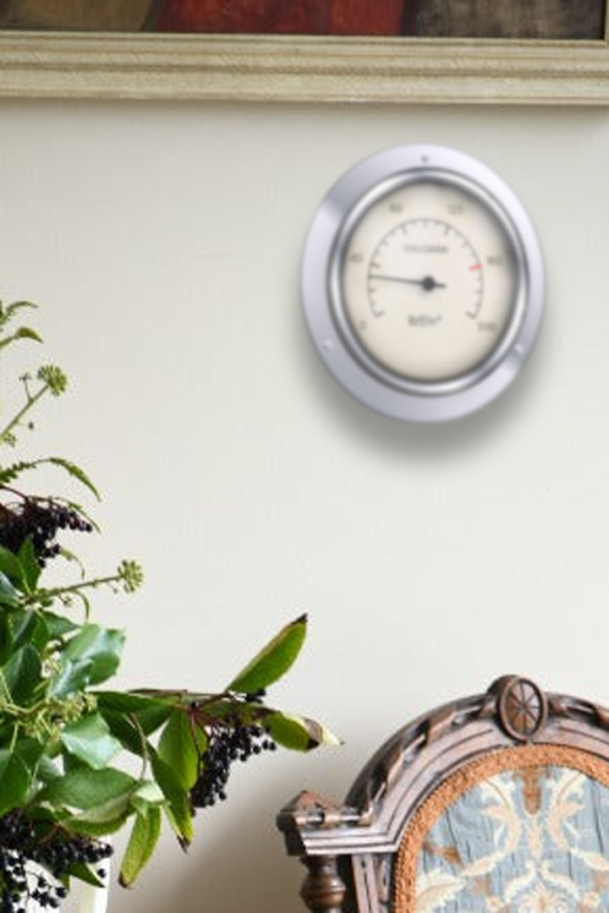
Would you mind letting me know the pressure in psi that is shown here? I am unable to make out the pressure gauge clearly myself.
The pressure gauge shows 30 psi
